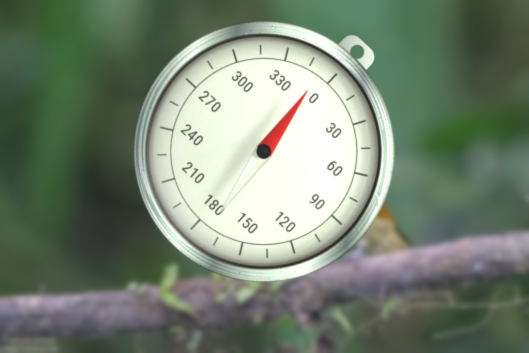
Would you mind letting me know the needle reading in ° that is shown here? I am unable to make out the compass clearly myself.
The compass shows 352.5 °
